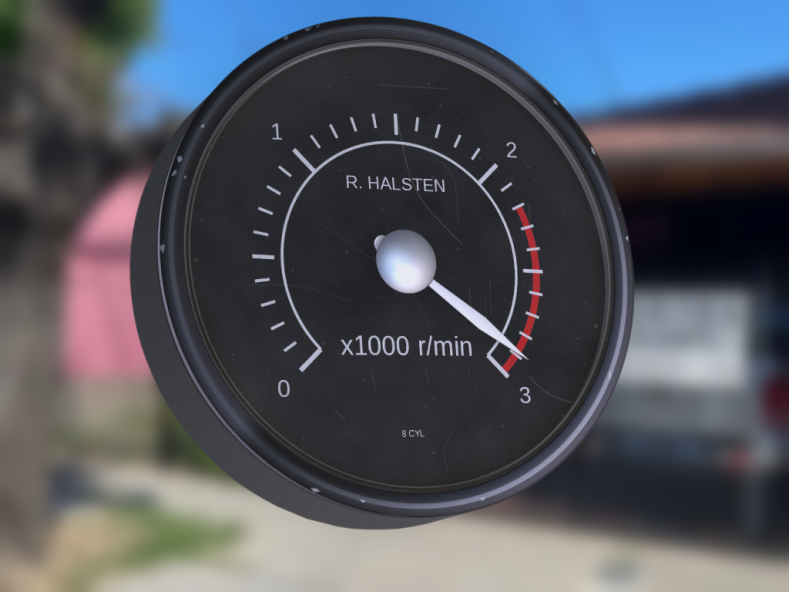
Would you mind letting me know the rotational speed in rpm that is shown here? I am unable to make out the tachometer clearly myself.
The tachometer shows 2900 rpm
